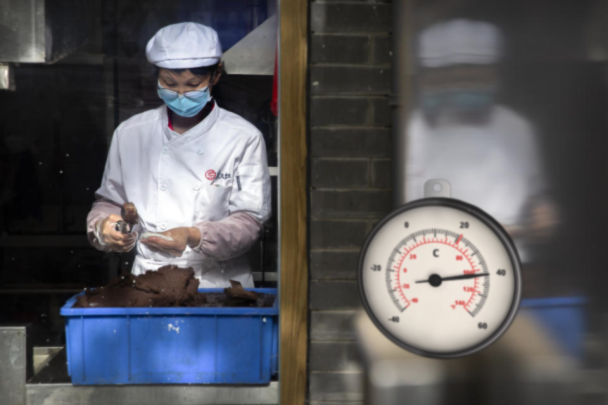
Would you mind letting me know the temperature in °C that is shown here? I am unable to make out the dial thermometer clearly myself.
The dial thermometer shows 40 °C
